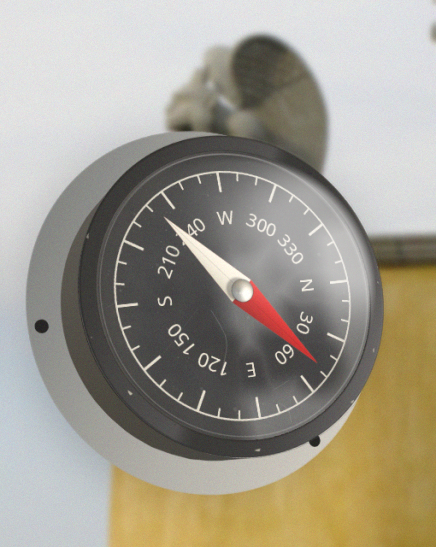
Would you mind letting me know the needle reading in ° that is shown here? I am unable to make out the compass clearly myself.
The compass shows 50 °
